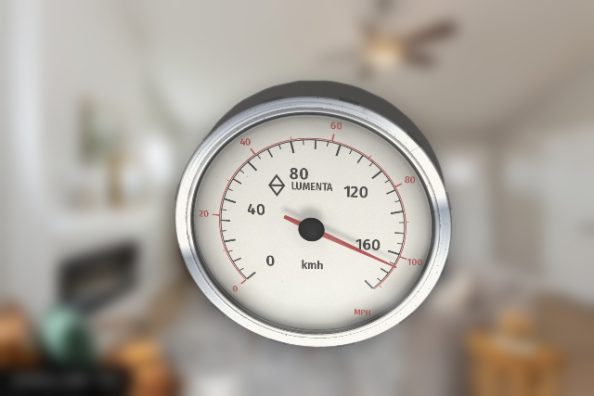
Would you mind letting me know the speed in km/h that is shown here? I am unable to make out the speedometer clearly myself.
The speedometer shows 165 km/h
